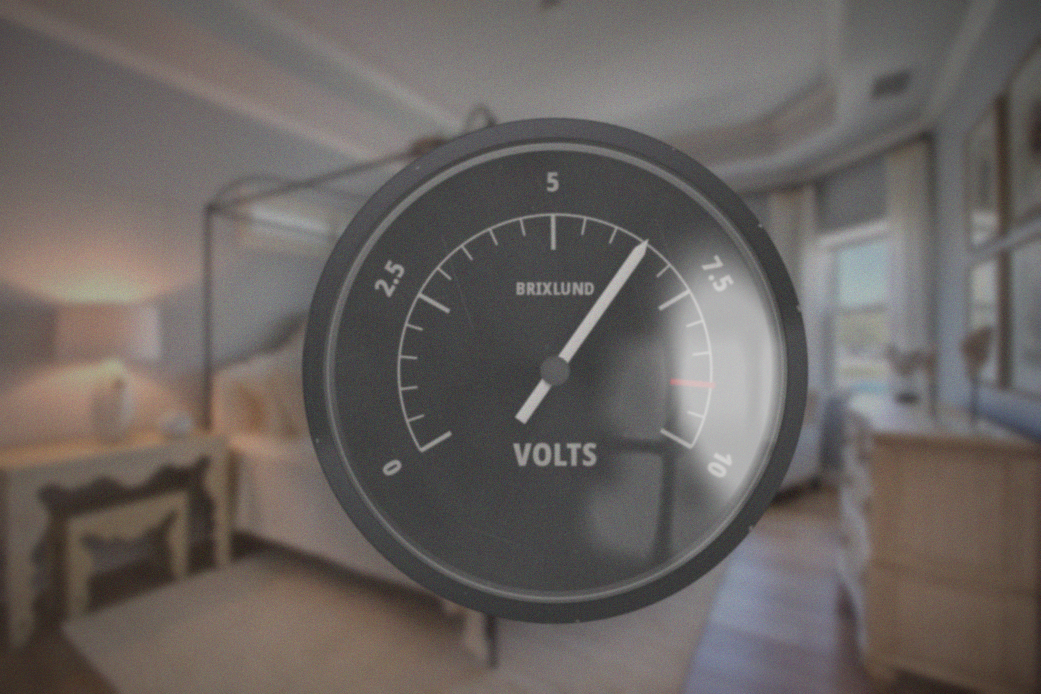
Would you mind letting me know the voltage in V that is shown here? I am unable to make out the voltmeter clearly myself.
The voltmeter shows 6.5 V
